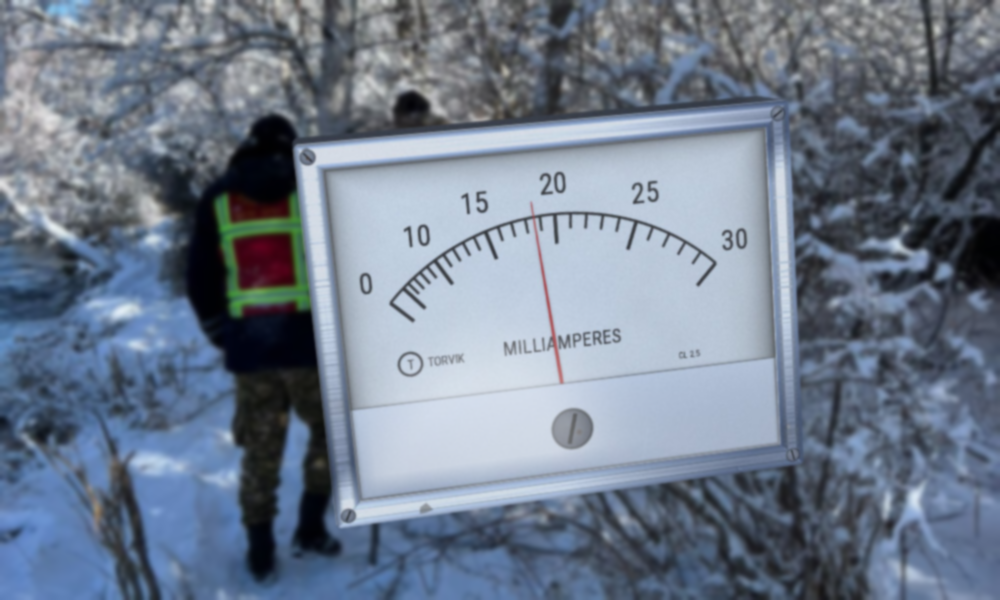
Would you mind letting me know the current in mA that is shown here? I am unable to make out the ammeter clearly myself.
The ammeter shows 18.5 mA
